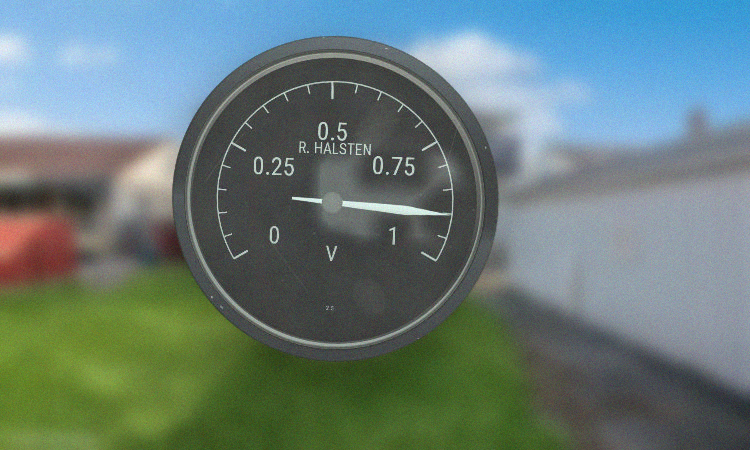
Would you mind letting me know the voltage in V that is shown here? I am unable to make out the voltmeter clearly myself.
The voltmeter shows 0.9 V
